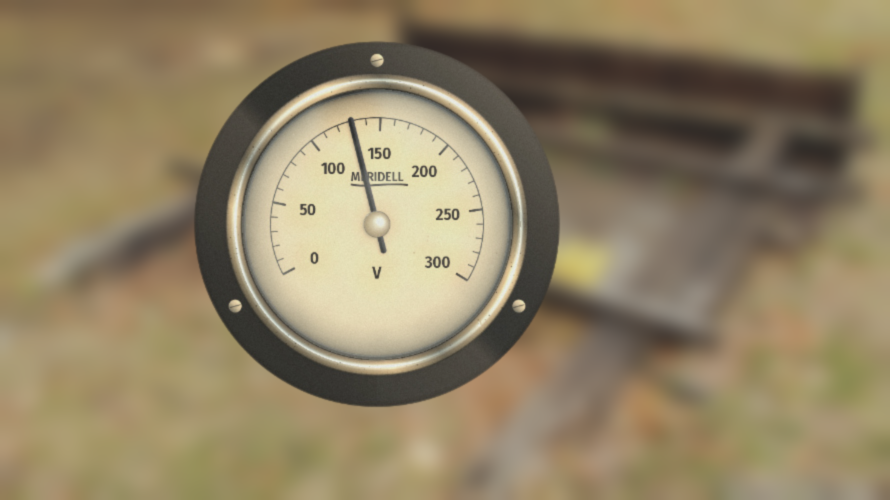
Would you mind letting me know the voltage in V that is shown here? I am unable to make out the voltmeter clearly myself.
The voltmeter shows 130 V
